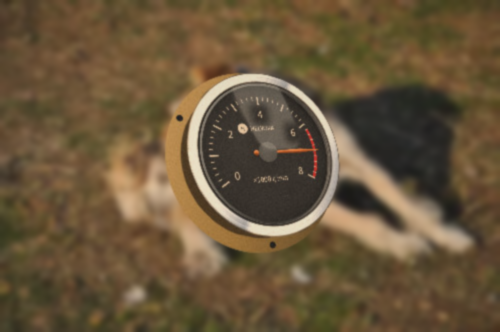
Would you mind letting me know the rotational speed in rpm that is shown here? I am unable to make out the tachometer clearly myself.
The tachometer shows 7000 rpm
